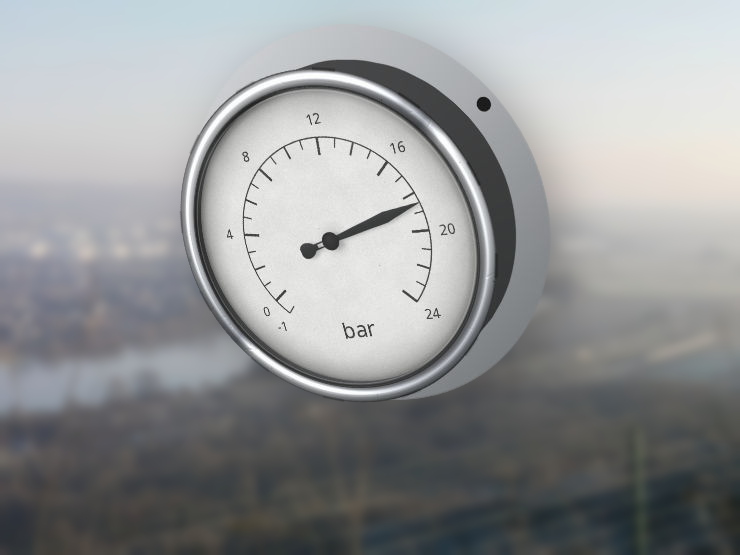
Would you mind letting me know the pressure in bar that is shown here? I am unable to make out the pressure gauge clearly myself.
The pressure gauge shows 18.5 bar
